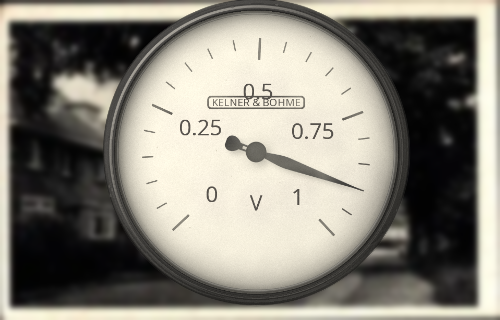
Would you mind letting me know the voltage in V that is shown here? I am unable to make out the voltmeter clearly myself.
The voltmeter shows 0.9 V
